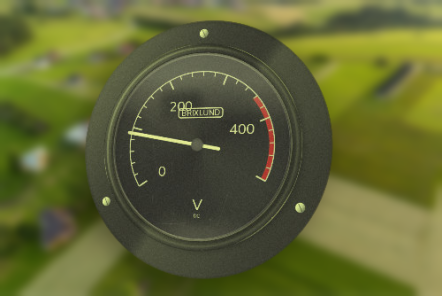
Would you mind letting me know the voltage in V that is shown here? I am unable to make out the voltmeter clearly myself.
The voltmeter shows 90 V
